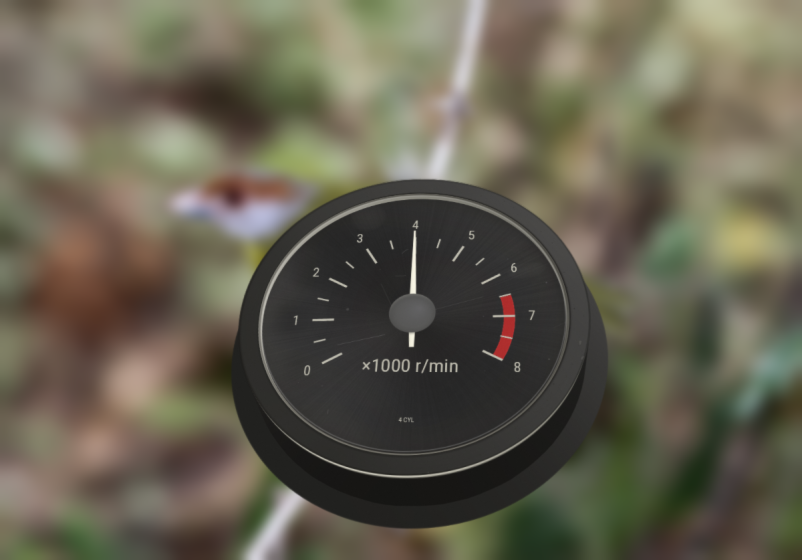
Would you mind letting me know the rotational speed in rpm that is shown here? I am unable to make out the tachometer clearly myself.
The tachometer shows 4000 rpm
